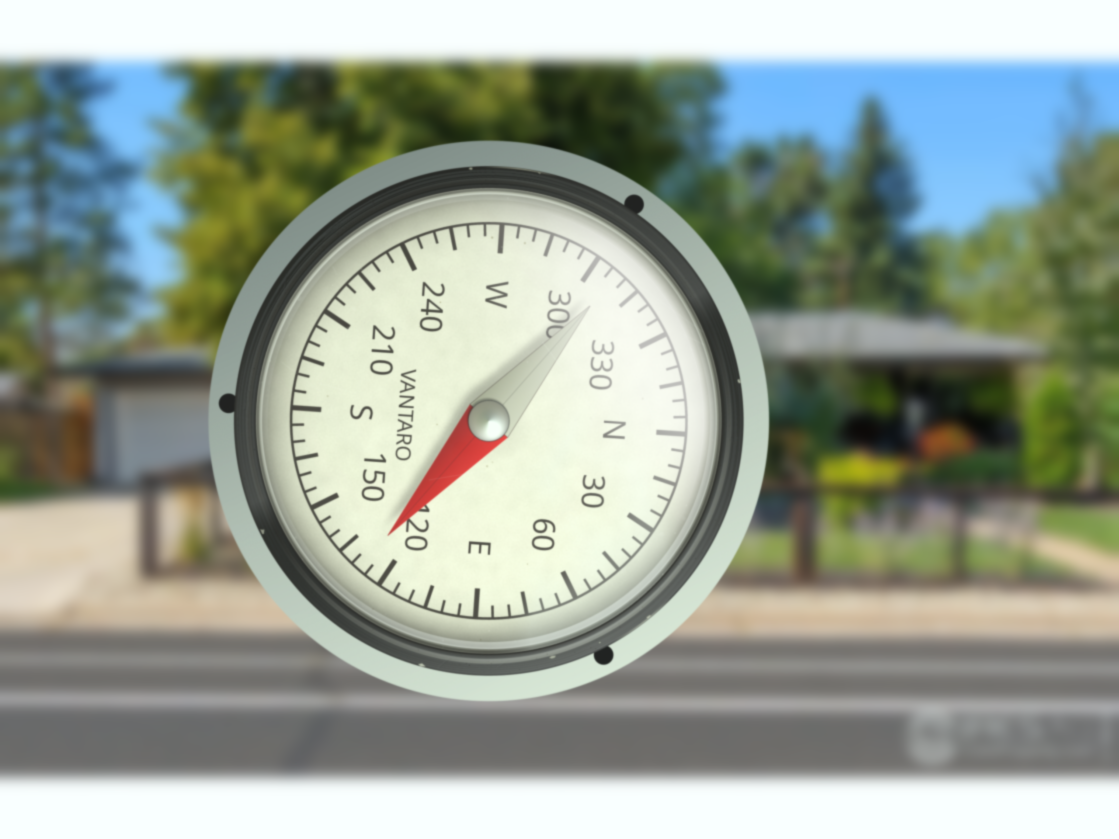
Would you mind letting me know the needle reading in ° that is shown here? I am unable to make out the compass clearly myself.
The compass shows 127.5 °
